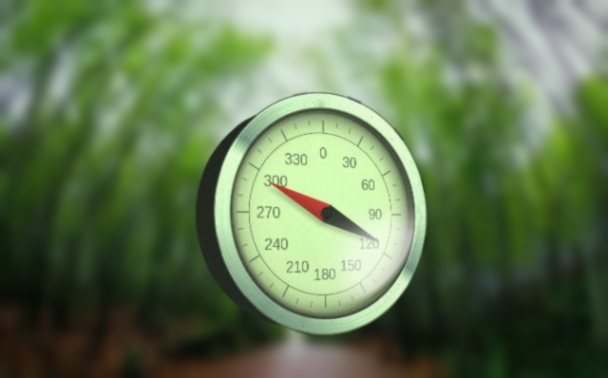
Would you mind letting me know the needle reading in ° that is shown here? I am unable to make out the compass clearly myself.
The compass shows 295 °
